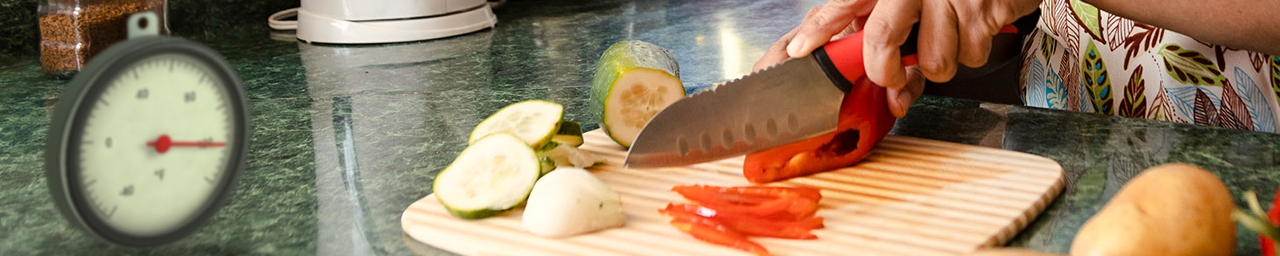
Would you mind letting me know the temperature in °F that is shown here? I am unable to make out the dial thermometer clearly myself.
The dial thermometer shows 120 °F
